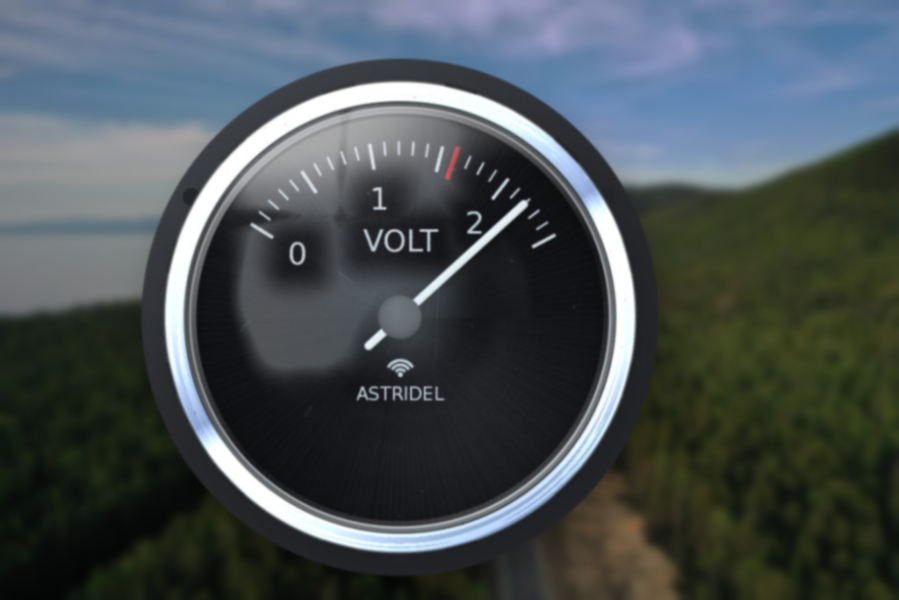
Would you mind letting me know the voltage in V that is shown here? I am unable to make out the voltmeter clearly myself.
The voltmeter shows 2.2 V
